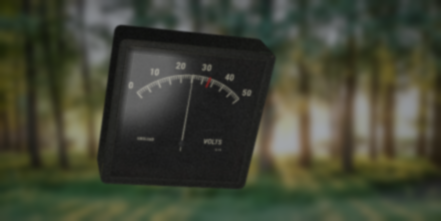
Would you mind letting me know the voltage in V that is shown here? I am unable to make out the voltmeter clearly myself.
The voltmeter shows 25 V
